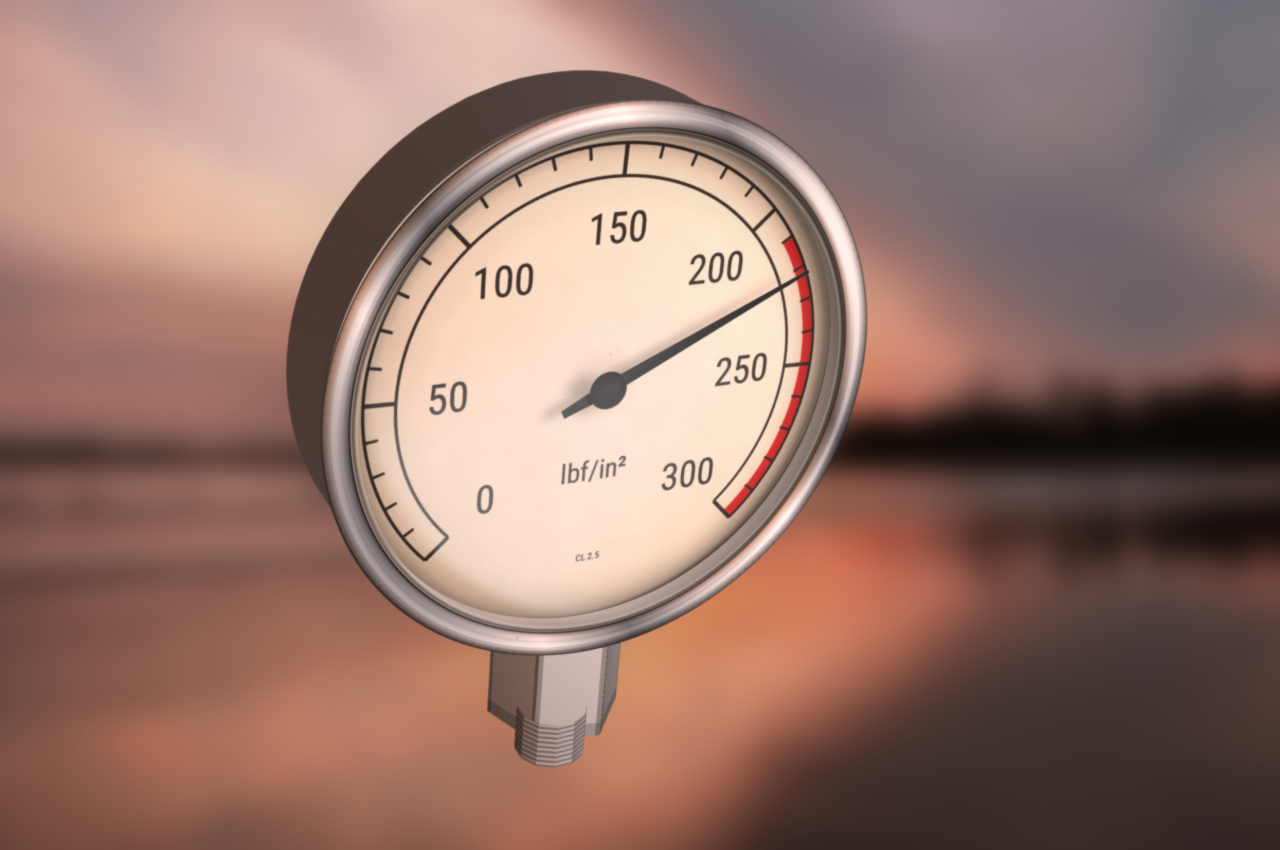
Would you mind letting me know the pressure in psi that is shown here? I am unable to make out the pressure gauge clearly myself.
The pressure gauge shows 220 psi
